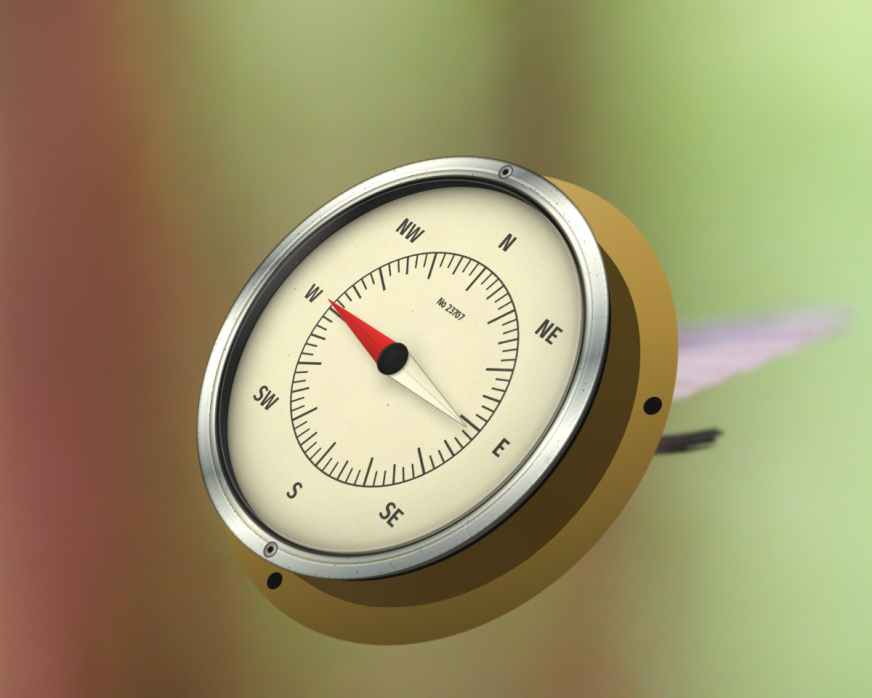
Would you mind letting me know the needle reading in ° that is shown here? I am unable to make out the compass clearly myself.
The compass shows 272.5 °
